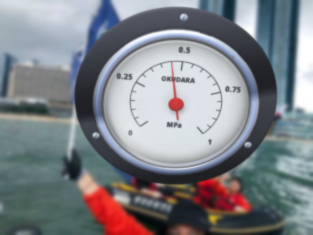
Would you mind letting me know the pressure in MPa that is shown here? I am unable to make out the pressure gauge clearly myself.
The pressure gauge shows 0.45 MPa
